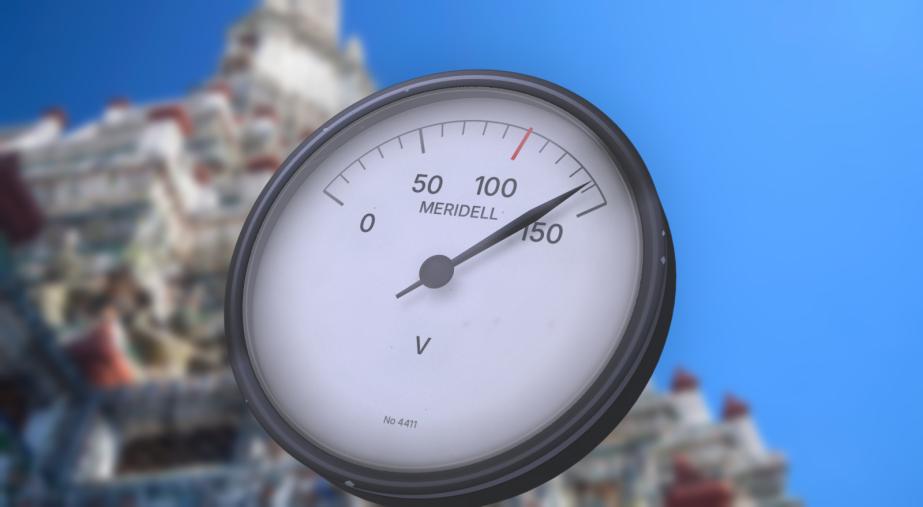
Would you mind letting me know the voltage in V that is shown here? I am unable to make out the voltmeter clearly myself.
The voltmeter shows 140 V
